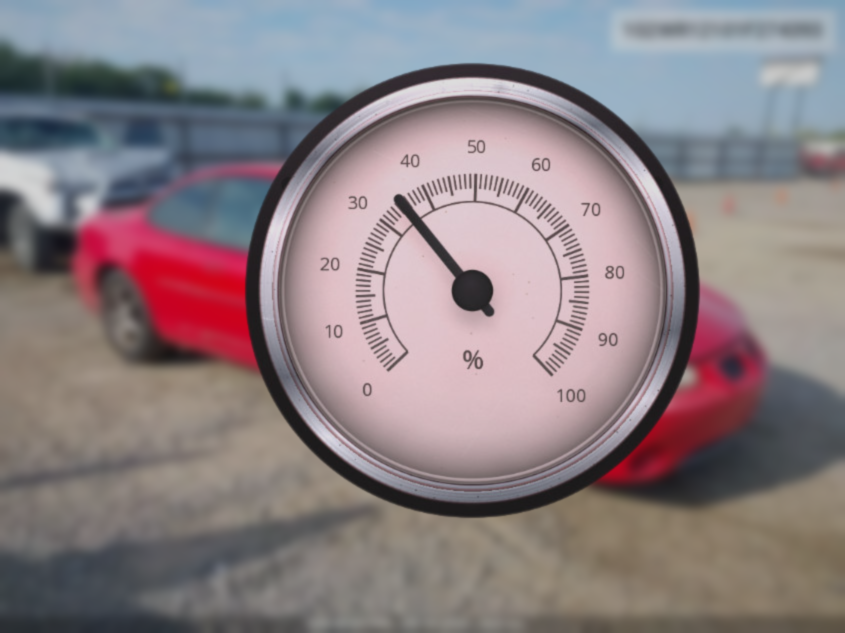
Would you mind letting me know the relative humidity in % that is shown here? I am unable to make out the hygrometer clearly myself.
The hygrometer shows 35 %
